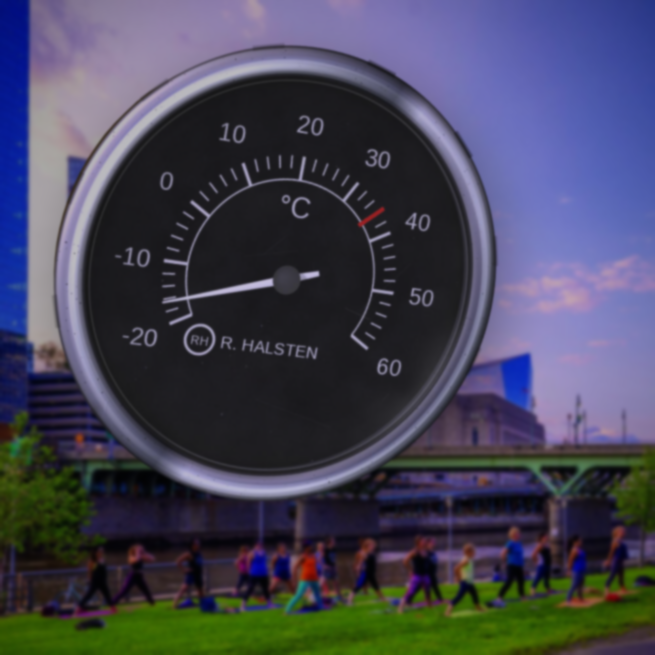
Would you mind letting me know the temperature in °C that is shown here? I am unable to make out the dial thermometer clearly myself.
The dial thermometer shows -16 °C
